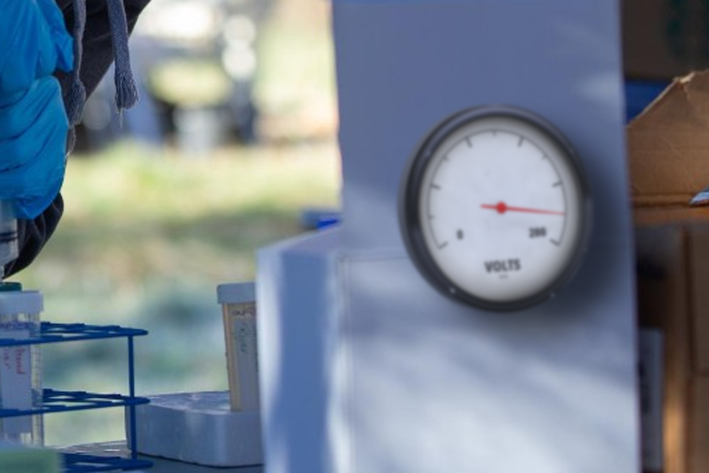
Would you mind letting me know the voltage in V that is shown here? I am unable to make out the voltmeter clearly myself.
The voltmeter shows 180 V
